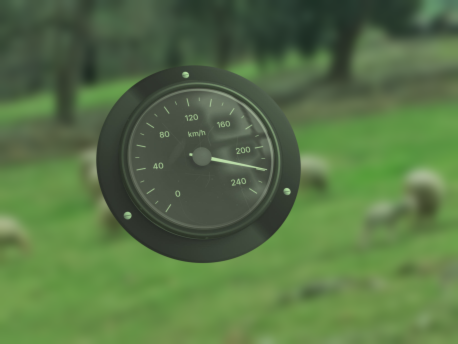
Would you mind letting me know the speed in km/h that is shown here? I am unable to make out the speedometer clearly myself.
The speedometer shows 220 km/h
